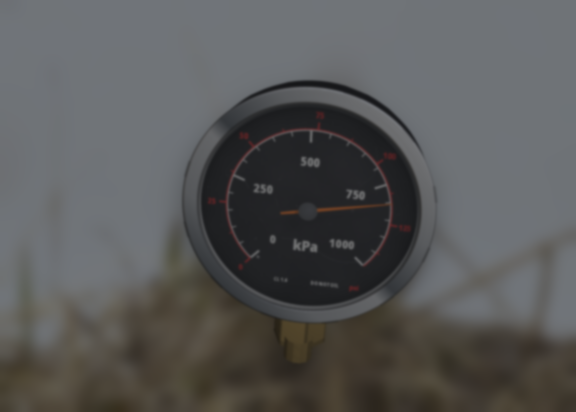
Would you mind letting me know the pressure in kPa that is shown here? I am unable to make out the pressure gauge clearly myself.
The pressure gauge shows 800 kPa
